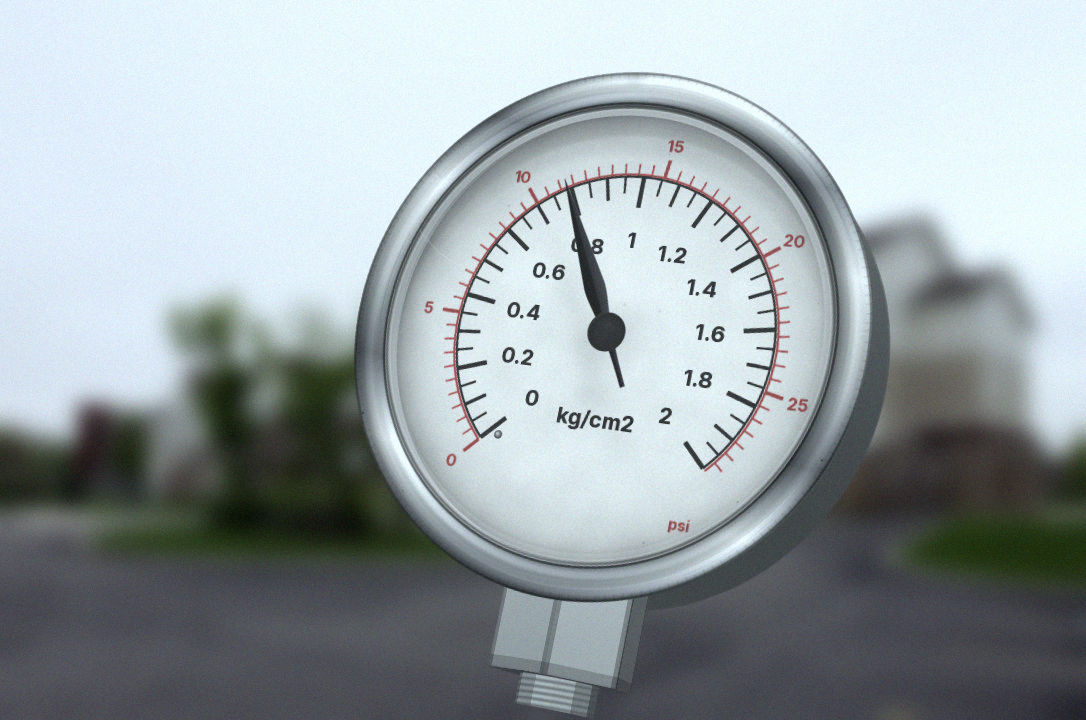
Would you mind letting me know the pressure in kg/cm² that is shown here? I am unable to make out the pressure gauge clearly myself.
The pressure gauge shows 0.8 kg/cm²
